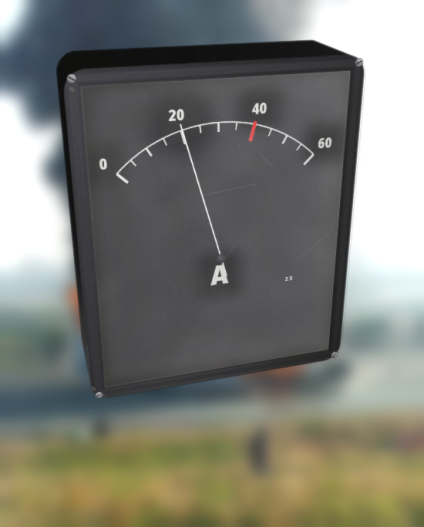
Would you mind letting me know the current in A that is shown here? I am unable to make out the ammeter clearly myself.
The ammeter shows 20 A
